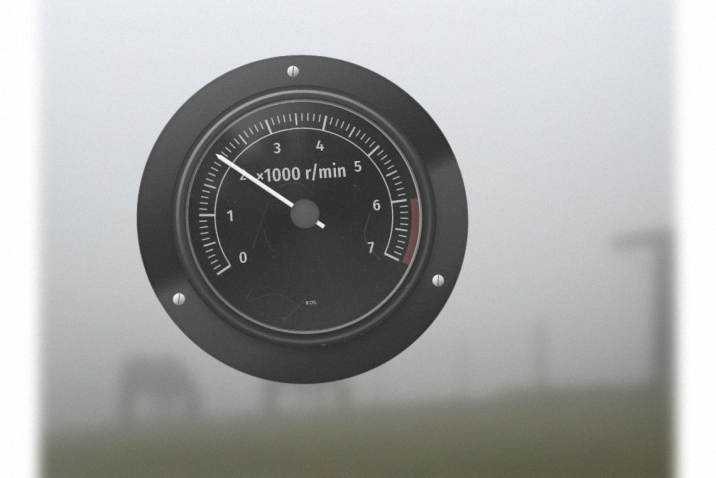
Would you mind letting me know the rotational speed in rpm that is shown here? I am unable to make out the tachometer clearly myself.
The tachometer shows 2000 rpm
